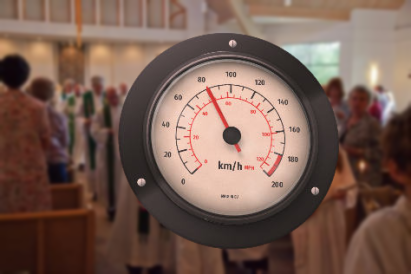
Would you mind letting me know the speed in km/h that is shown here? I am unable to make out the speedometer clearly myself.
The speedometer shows 80 km/h
